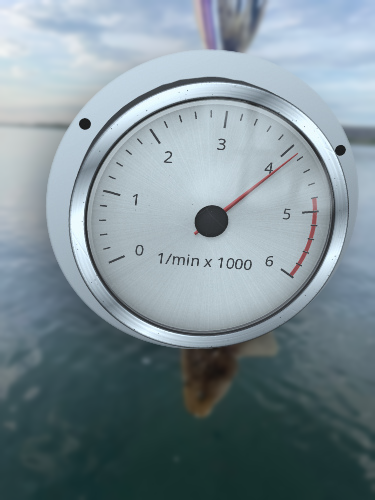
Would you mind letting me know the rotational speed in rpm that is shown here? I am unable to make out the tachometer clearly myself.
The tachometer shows 4100 rpm
